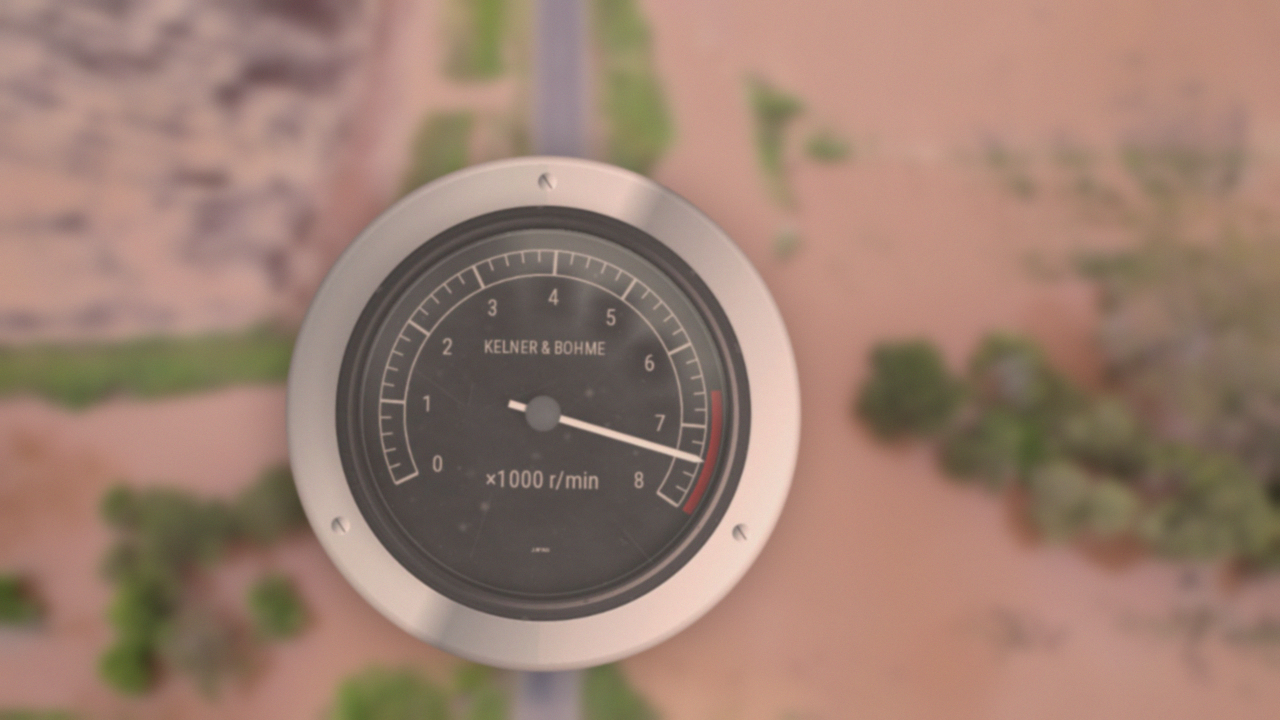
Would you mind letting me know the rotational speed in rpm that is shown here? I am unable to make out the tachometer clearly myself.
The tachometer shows 7400 rpm
